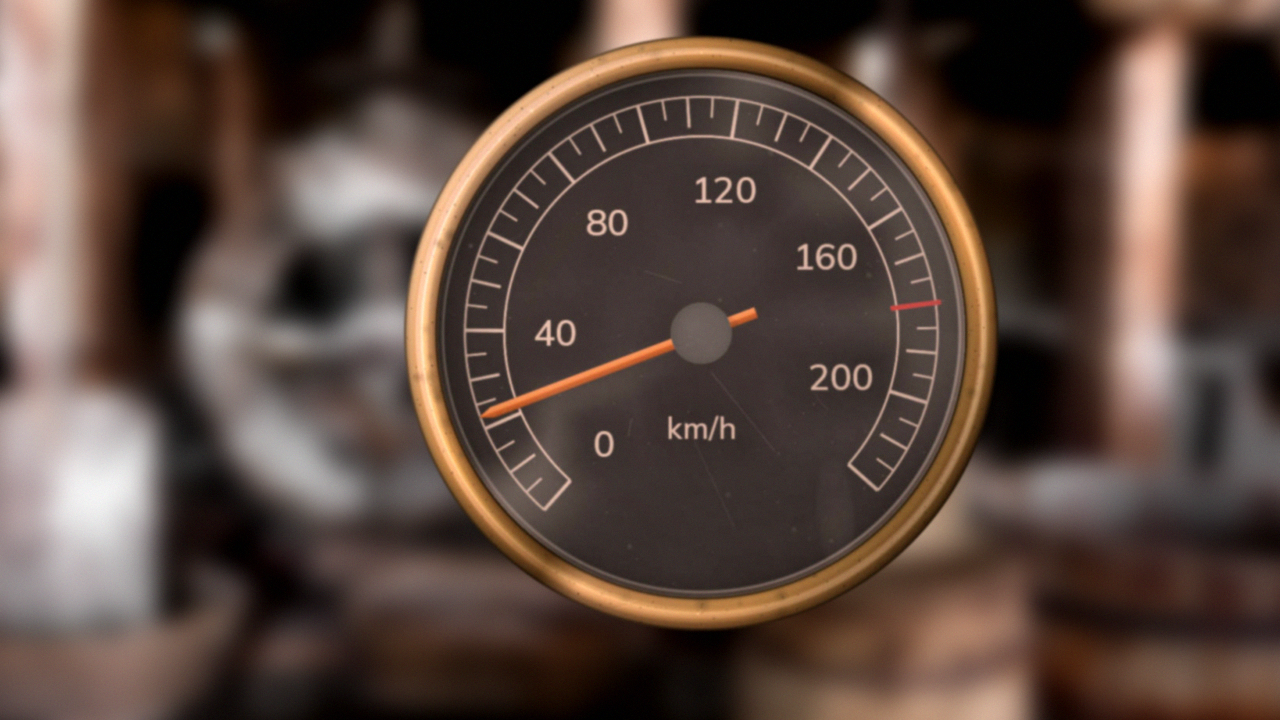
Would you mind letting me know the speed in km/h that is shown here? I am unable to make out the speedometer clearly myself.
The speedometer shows 22.5 km/h
